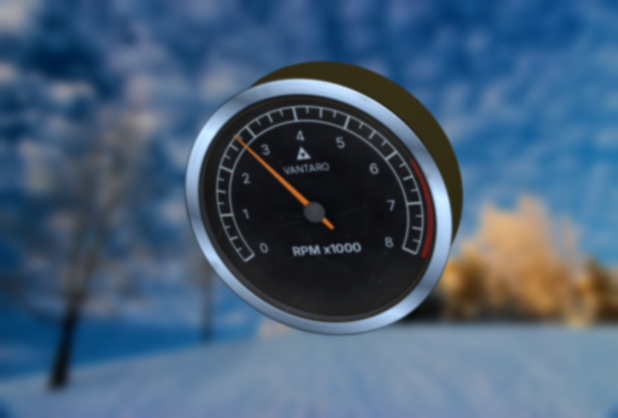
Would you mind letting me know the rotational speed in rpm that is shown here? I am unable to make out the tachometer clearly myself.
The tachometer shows 2750 rpm
